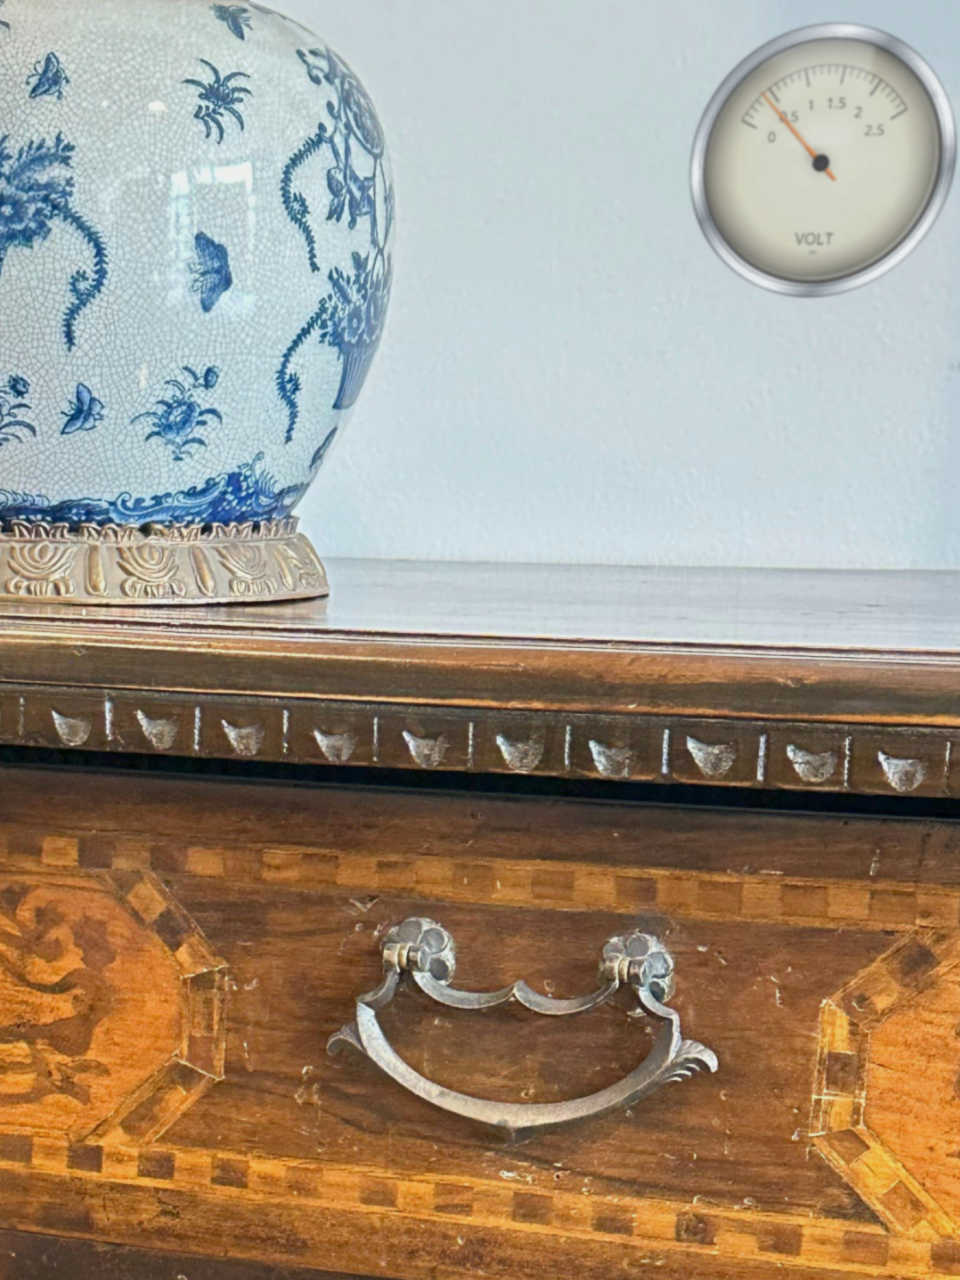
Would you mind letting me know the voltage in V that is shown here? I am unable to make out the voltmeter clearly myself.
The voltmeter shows 0.4 V
